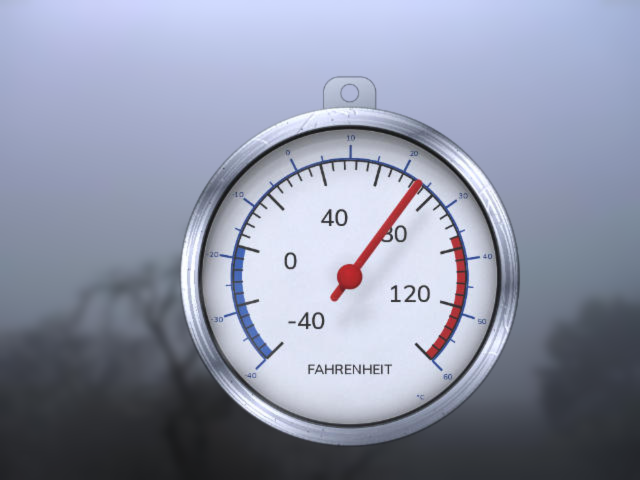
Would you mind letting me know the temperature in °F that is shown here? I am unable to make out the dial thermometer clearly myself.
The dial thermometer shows 74 °F
